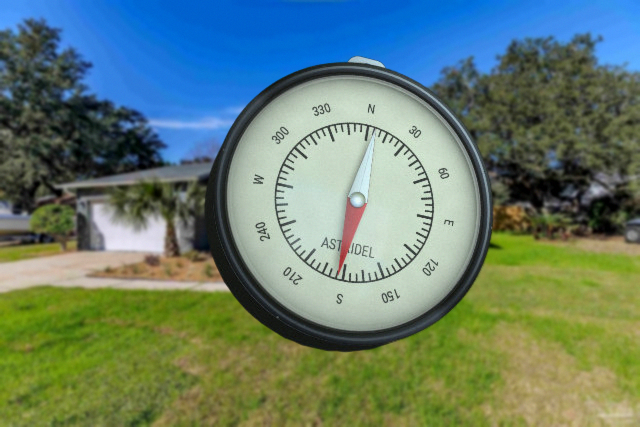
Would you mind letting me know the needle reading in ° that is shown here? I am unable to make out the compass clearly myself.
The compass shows 185 °
